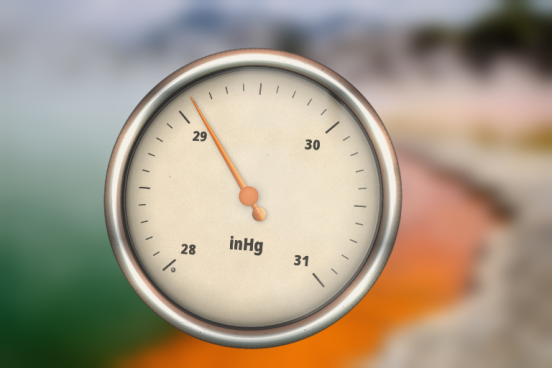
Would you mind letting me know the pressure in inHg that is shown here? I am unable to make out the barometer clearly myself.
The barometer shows 29.1 inHg
